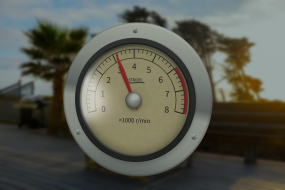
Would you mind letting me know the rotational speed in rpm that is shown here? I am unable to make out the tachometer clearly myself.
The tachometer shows 3200 rpm
